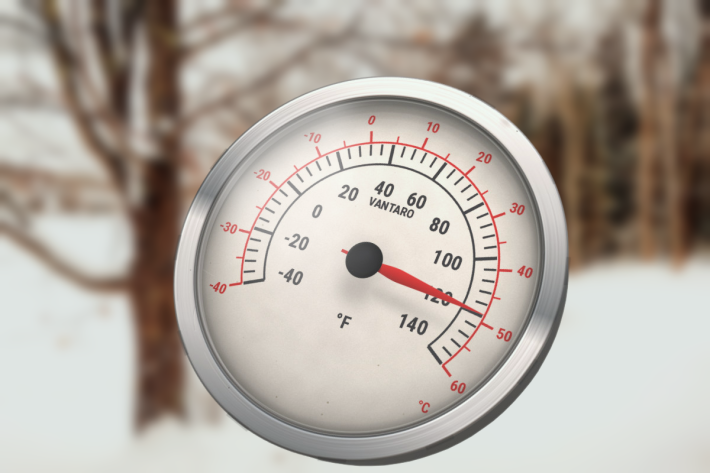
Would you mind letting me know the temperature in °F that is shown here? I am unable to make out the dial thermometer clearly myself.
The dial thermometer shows 120 °F
